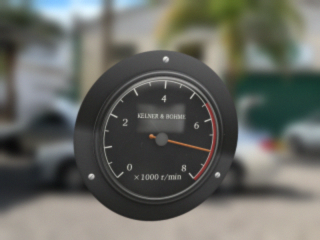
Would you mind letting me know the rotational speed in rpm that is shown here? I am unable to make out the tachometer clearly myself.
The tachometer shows 7000 rpm
